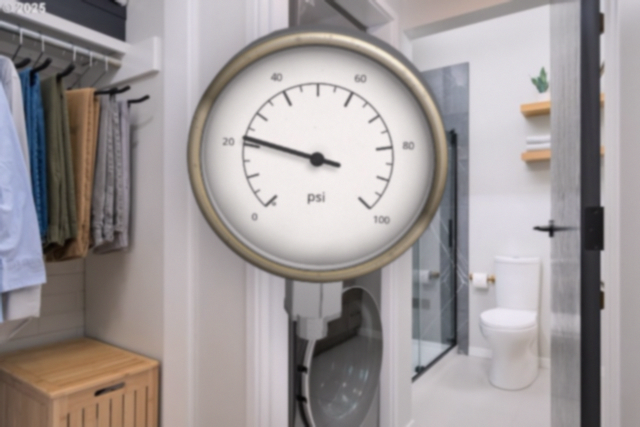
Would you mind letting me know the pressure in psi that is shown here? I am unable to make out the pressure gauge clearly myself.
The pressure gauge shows 22.5 psi
